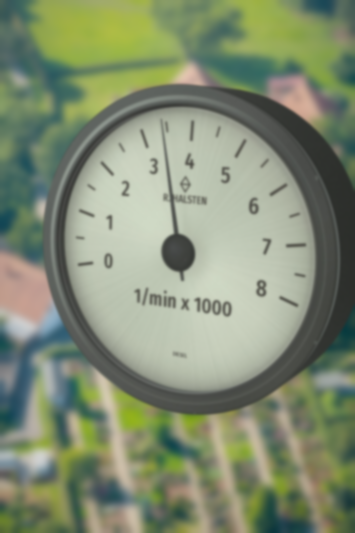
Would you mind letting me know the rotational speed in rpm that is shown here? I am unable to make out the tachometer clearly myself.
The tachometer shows 3500 rpm
